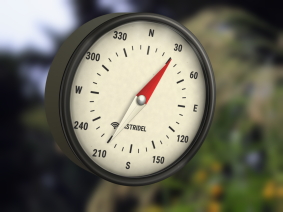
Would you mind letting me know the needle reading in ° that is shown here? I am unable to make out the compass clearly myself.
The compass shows 30 °
